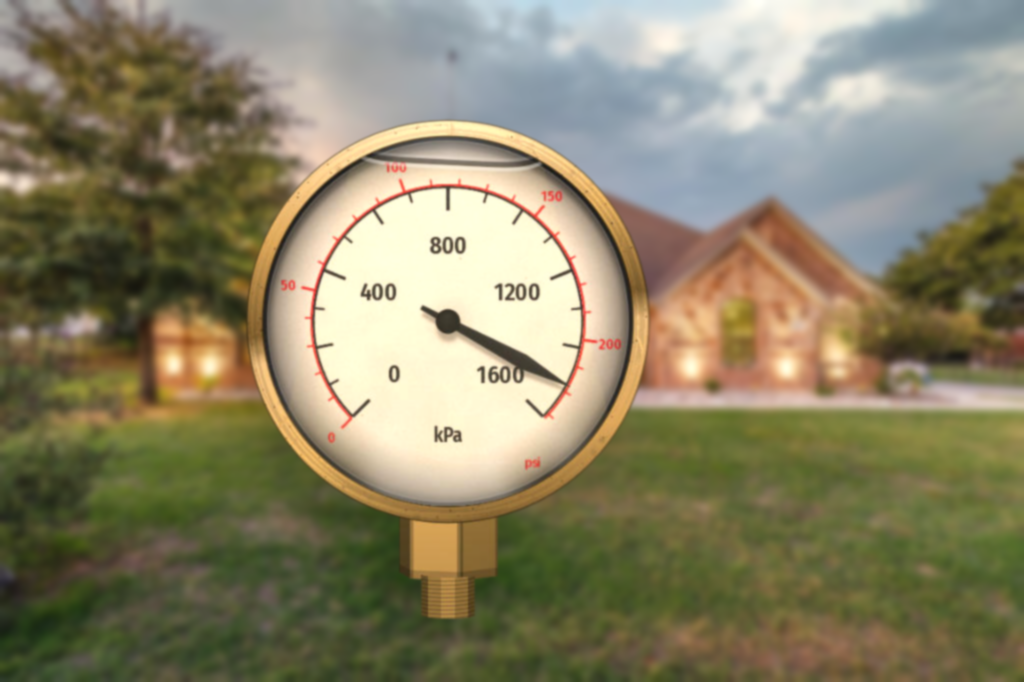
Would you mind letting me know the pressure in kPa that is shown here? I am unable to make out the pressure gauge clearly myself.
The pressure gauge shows 1500 kPa
